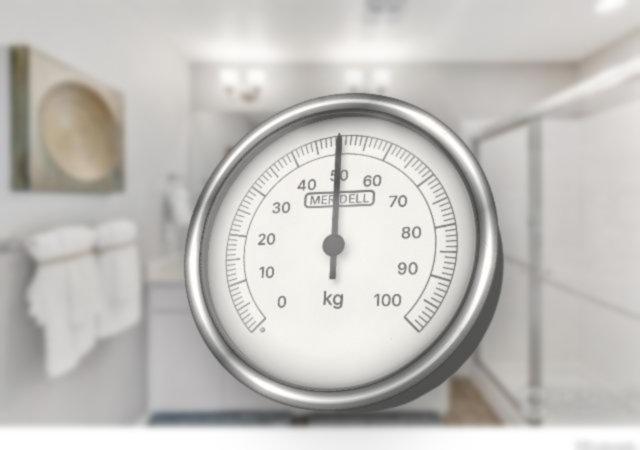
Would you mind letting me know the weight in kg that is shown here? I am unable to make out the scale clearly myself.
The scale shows 50 kg
